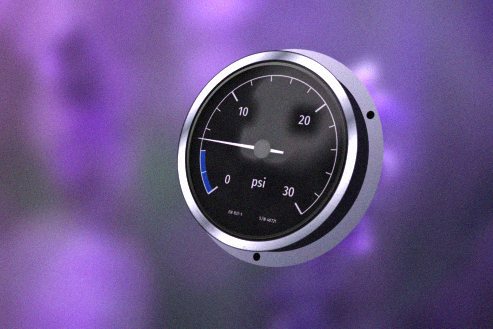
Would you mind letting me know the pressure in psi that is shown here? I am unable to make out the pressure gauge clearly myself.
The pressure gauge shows 5 psi
